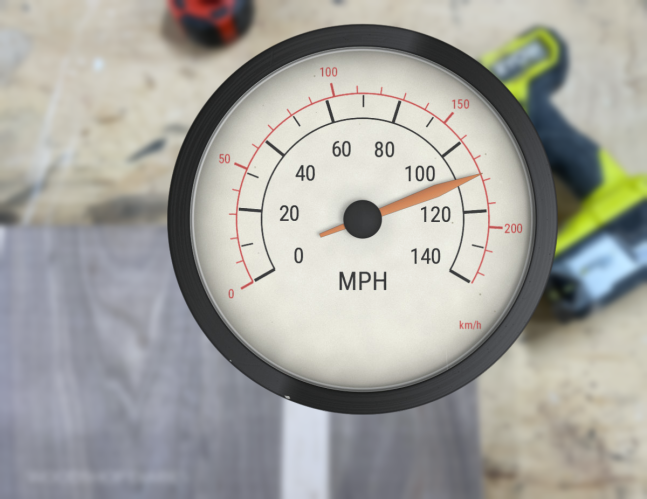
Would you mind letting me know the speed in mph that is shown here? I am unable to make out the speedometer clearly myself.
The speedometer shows 110 mph
